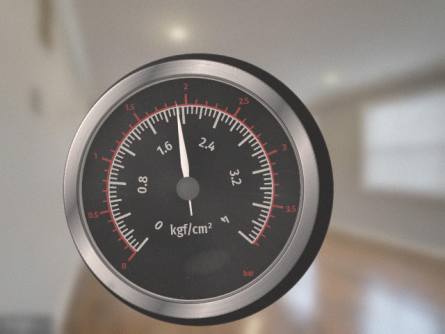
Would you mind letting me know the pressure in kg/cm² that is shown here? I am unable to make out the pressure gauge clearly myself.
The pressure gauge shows 1.95 kg/cm²
